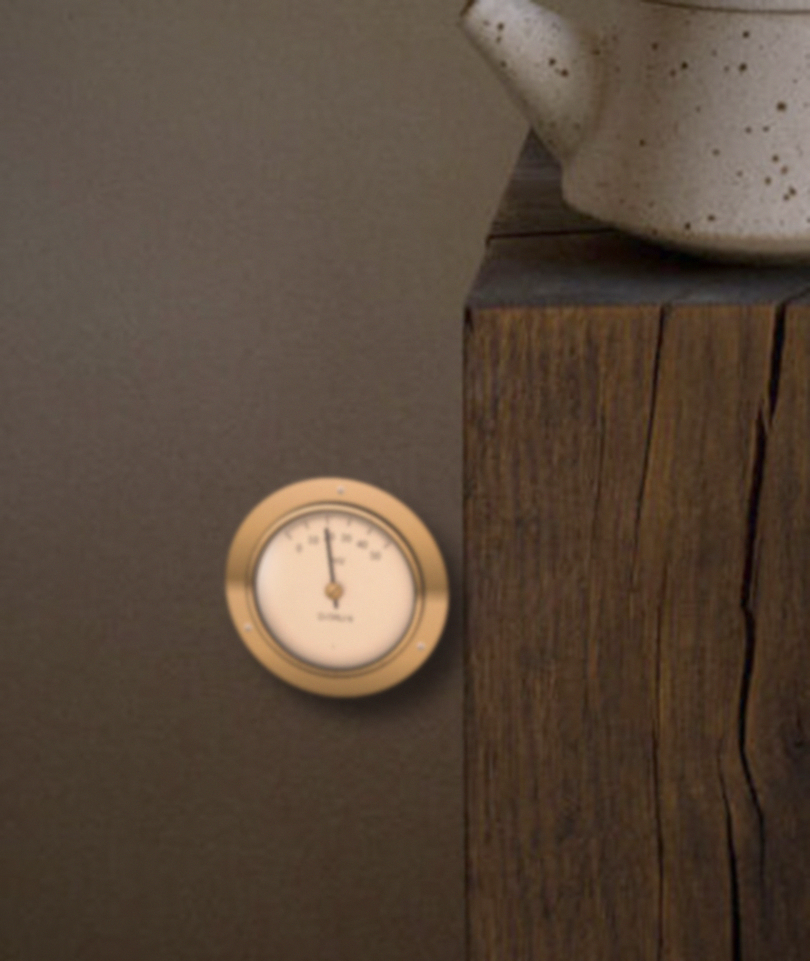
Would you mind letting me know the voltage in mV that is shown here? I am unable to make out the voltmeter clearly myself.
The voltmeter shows 20 mV
